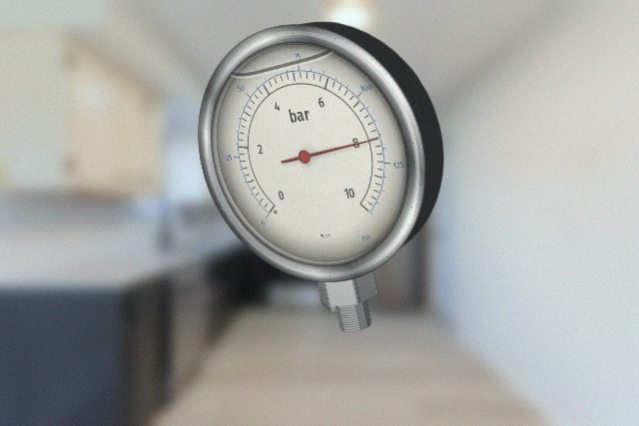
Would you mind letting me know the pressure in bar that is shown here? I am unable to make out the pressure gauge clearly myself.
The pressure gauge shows 8 bar
